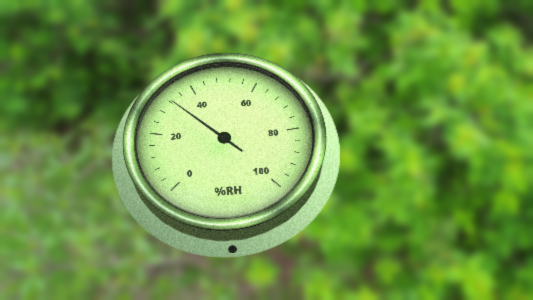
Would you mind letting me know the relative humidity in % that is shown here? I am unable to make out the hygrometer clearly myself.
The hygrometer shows 32 %
